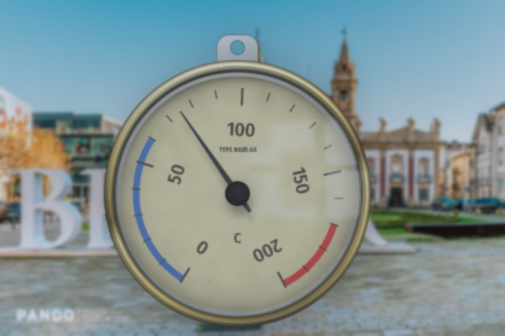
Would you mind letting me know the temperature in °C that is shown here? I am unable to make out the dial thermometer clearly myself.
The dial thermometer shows 75 °C
